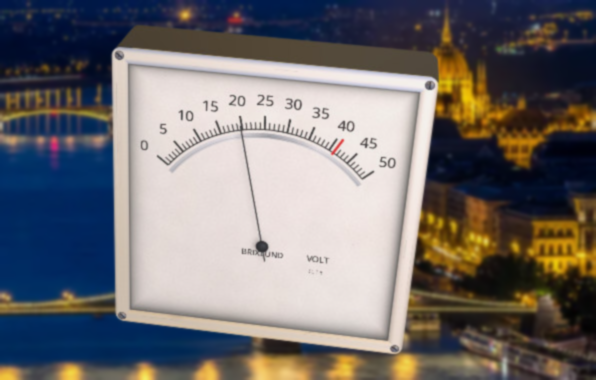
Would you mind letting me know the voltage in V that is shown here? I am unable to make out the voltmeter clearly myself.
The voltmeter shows 20 V
